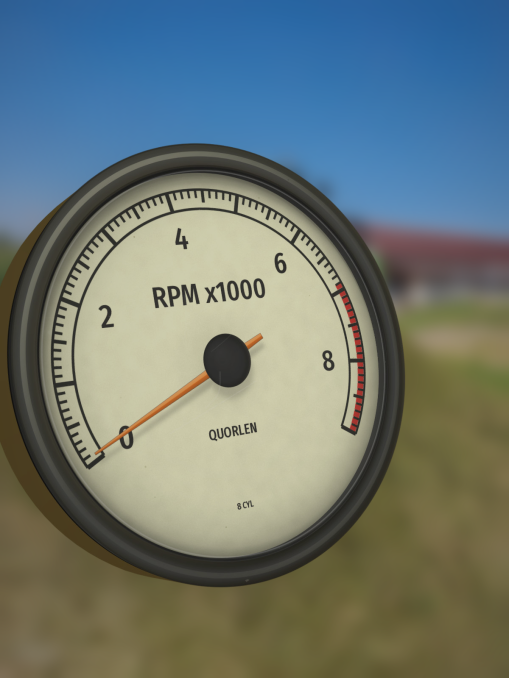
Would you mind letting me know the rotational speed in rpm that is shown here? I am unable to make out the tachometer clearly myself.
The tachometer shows 100 rpm
